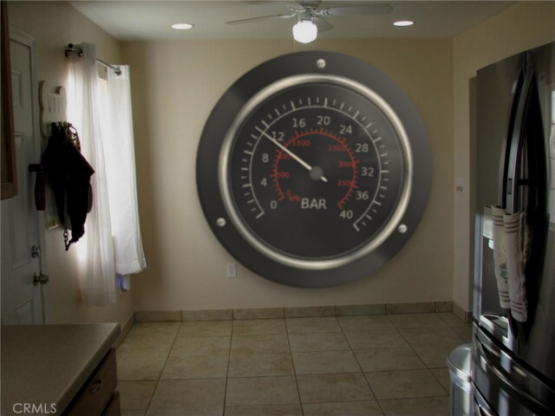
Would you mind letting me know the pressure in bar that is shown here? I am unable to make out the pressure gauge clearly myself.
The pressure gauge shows 11 bar
